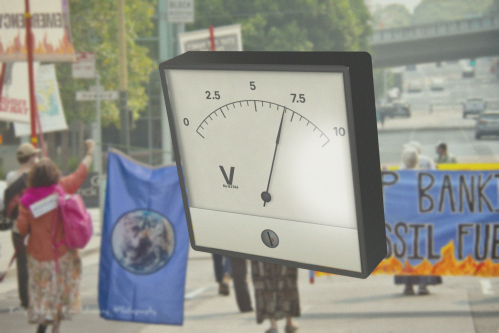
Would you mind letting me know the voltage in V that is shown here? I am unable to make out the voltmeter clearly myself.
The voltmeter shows 7 V
